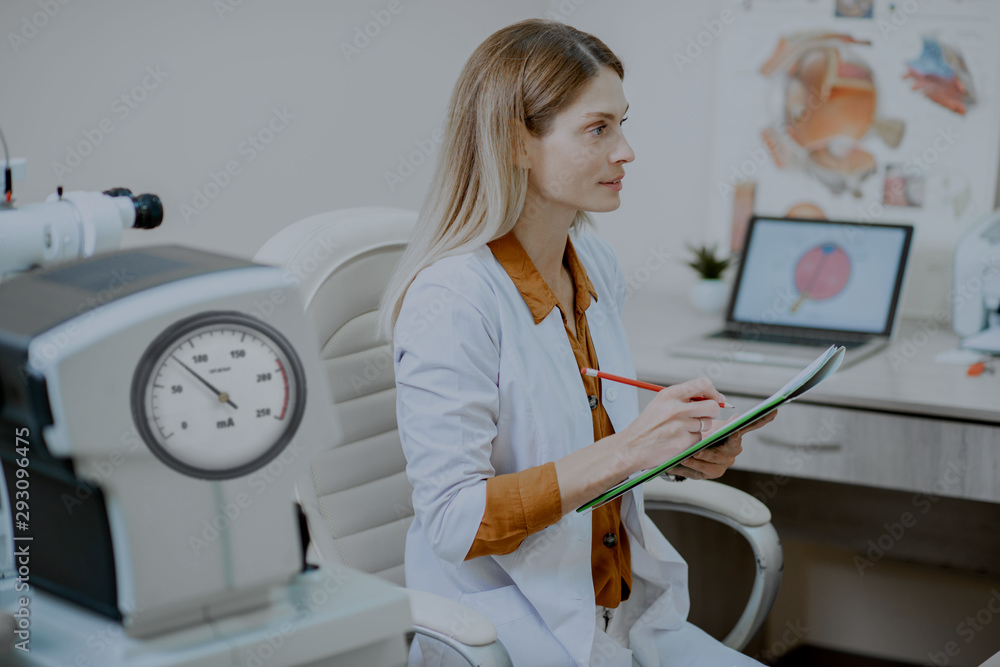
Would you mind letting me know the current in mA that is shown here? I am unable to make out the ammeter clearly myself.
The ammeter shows 80 mA
